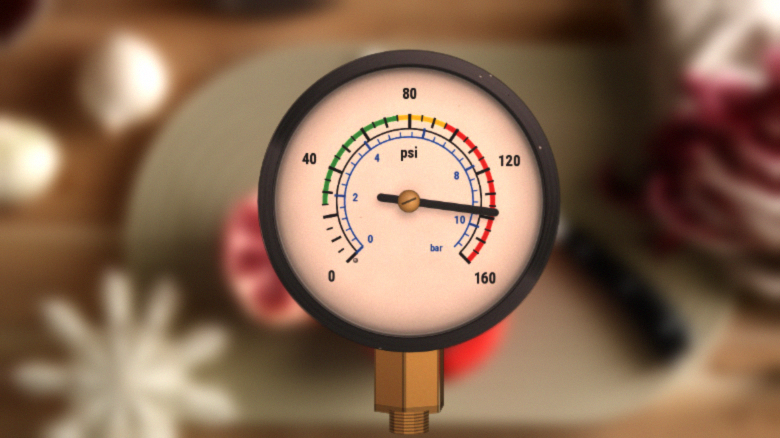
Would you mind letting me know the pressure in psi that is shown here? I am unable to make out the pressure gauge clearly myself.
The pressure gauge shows 137.5 psi
